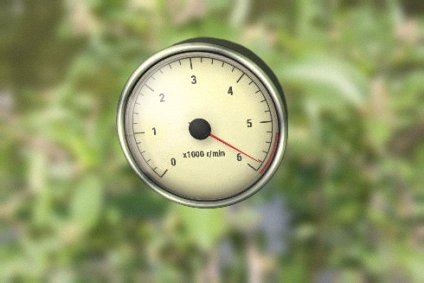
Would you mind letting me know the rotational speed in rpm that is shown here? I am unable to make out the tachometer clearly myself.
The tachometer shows 5800 rpm
